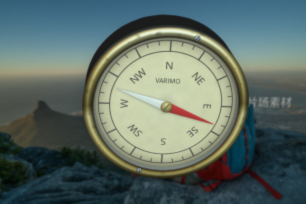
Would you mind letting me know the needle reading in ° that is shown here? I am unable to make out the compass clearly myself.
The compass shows 110 °
